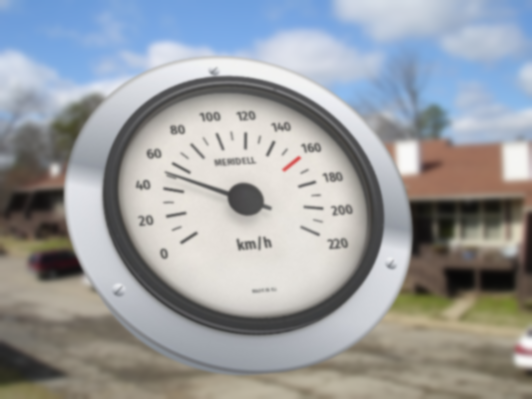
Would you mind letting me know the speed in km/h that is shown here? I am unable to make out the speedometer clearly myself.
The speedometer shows 50 km/h
